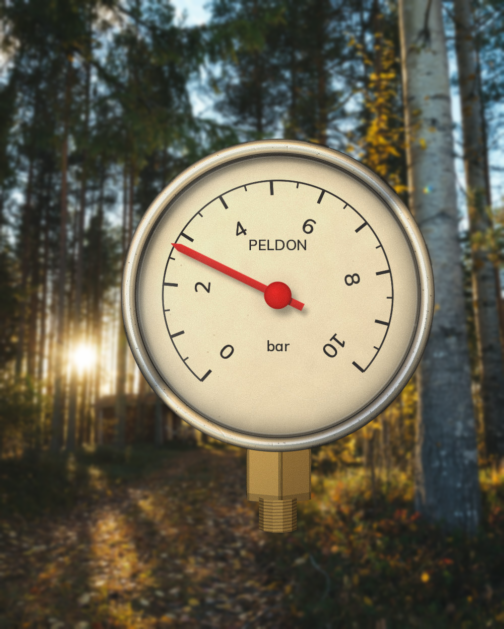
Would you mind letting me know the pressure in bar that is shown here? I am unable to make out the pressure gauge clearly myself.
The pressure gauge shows 2.75 bar
